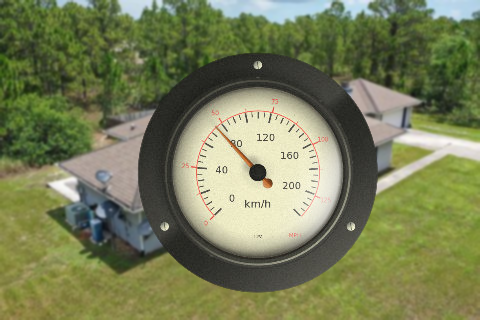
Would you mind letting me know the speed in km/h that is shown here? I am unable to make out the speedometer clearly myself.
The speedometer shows 75 km/h
